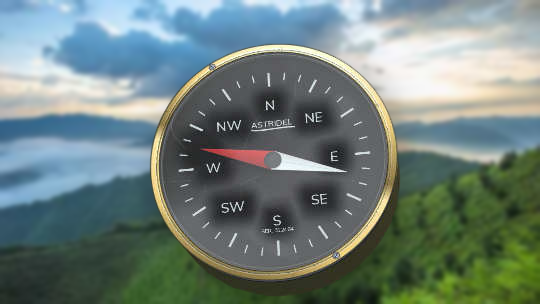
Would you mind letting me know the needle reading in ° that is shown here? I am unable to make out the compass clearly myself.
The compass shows 285 °
